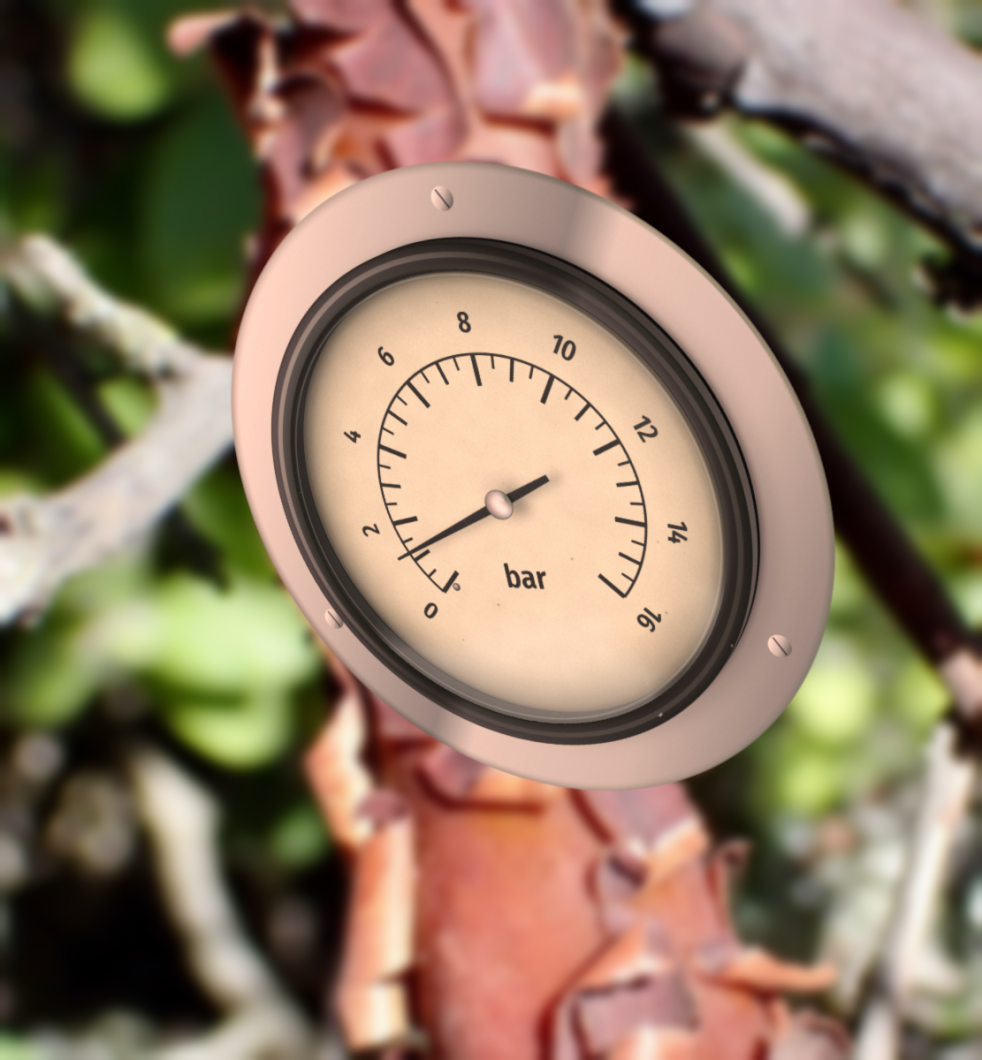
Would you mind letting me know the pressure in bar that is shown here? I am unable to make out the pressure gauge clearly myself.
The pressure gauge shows 1.25 bar
